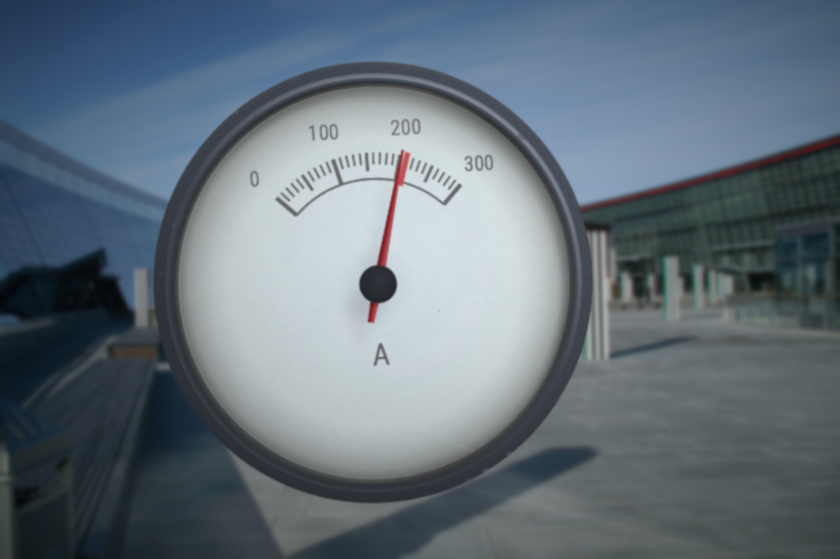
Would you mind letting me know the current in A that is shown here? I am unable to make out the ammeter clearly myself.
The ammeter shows 200 A
